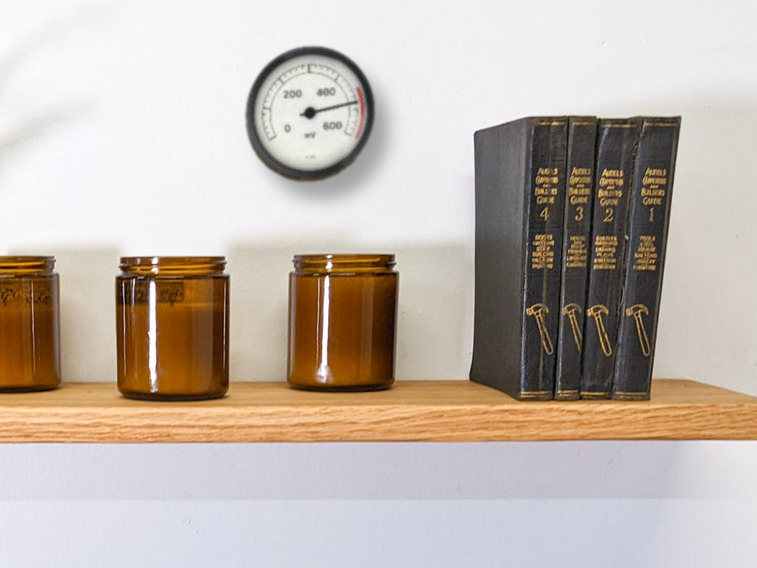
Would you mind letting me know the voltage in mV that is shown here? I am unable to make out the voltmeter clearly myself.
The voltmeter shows 500 mV
